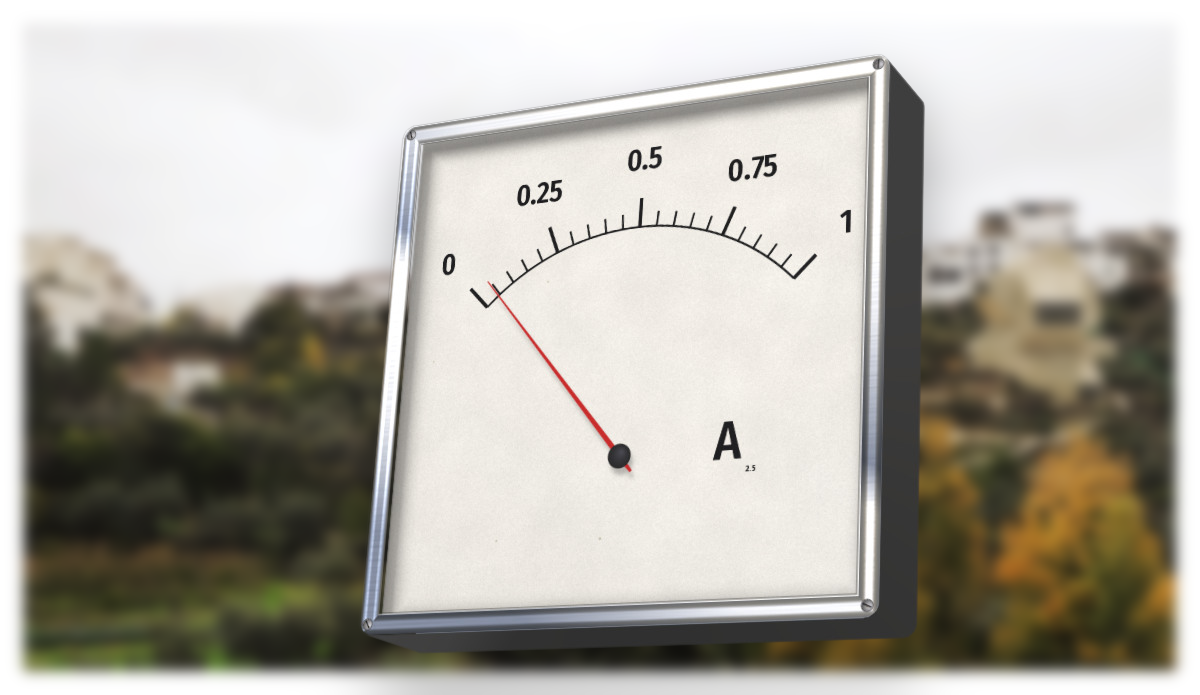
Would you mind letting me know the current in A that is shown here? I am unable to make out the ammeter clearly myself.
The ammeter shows 0.05 A
